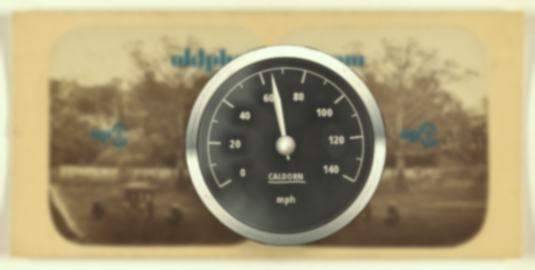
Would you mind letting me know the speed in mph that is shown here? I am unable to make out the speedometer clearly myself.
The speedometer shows 65 mph
